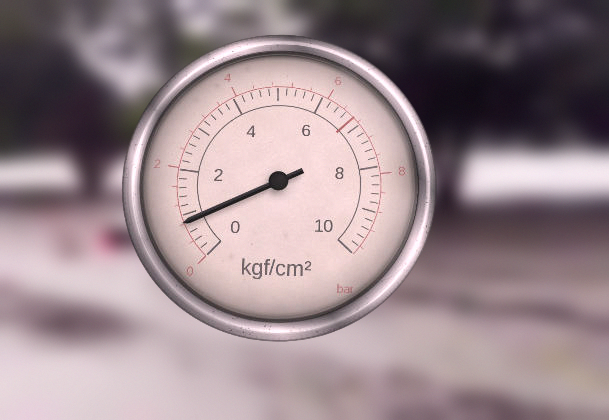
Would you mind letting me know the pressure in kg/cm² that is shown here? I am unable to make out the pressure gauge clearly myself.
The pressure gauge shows 0.8 kg/cm²
